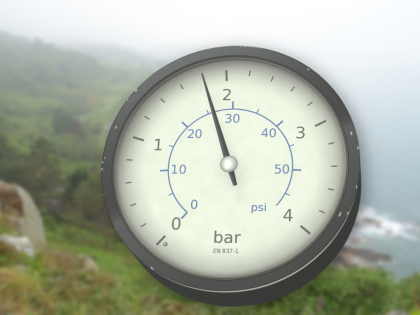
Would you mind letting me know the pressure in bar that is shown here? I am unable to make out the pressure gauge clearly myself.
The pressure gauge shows 1.8 bar
